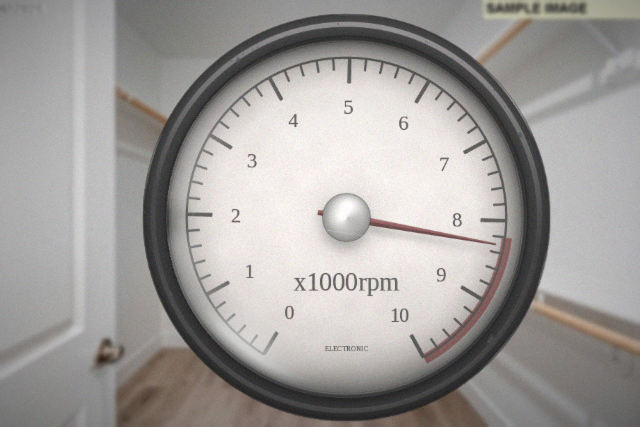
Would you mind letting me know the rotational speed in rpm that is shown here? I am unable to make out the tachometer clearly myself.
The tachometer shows 8300 rpm
